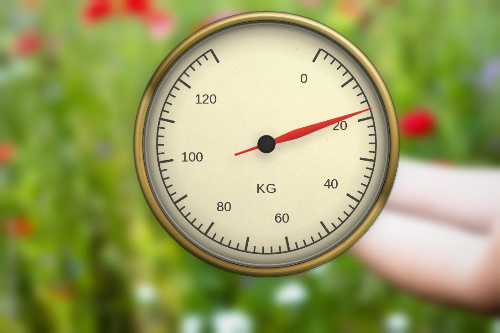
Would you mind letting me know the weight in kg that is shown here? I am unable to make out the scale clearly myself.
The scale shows 18 kg
